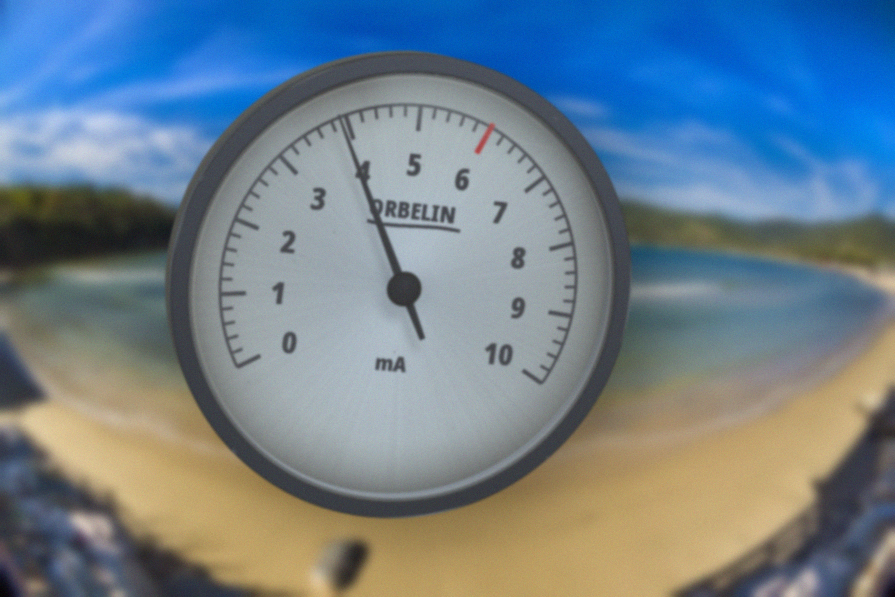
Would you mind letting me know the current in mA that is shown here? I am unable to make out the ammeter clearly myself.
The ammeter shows 3.9 mA
